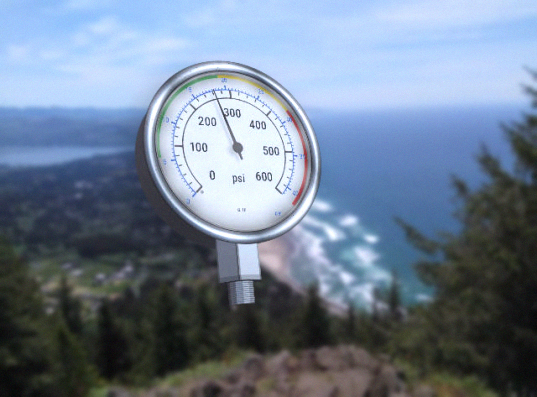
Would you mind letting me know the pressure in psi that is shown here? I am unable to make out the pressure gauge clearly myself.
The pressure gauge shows 260 psi
